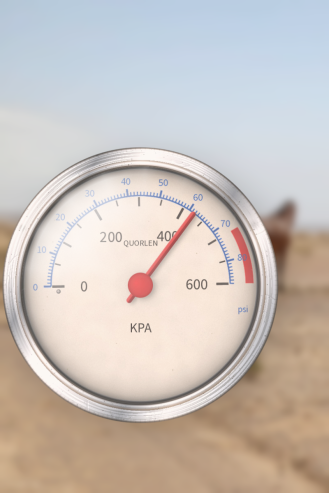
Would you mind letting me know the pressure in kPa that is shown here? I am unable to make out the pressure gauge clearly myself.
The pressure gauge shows 425 kPa
